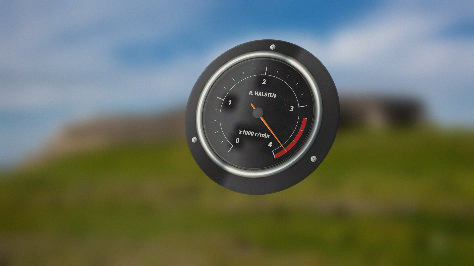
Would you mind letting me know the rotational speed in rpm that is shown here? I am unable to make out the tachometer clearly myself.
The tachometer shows 3800 rpm
